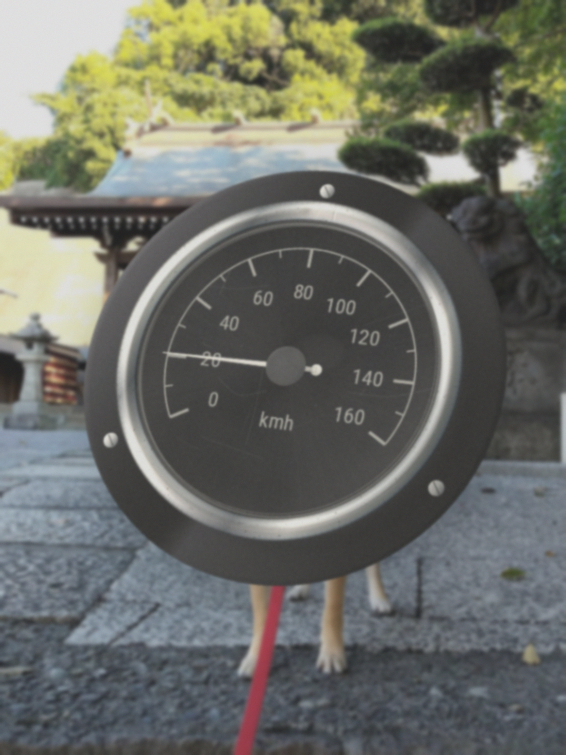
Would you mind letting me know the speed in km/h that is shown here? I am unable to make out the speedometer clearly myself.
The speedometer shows 20 km/h
